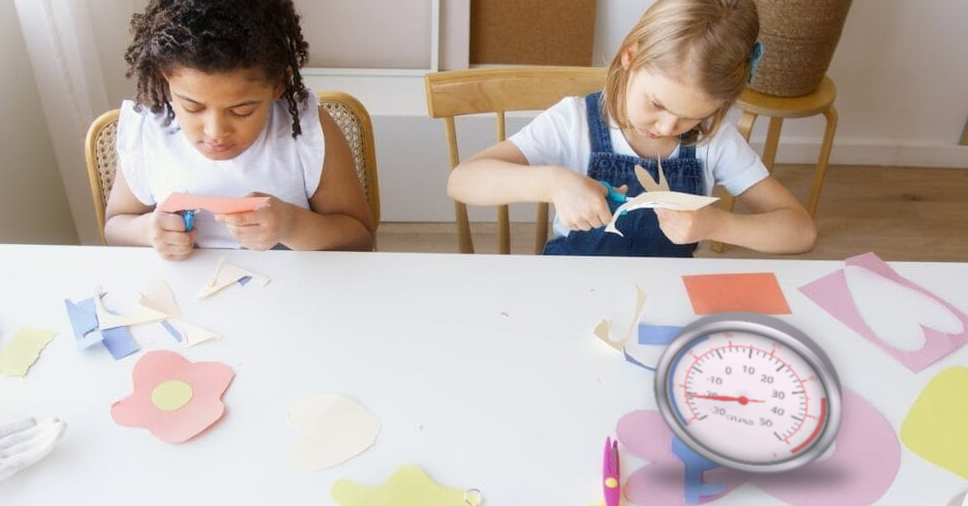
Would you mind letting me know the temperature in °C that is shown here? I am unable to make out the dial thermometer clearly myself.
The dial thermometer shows -20 °C
